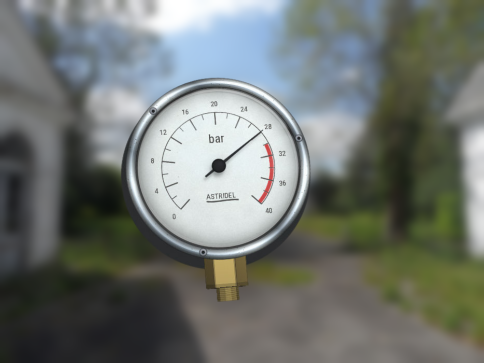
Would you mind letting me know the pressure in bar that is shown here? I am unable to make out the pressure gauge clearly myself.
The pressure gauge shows 28 bar
